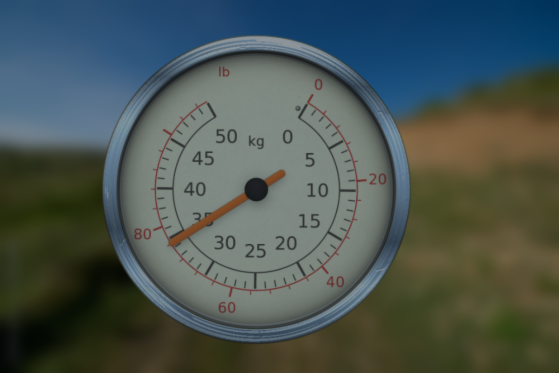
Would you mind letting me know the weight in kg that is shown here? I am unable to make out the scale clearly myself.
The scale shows 34.5 kg
